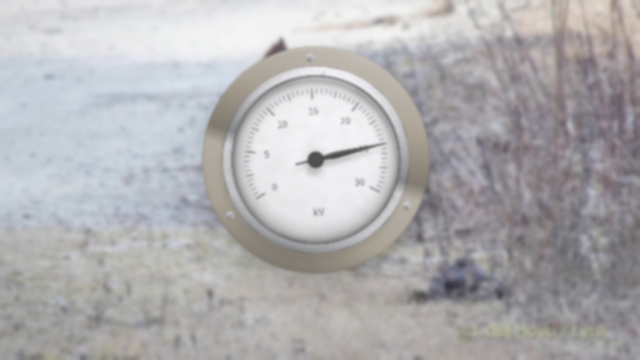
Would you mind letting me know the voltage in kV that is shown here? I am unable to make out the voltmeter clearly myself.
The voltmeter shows 25 kV
